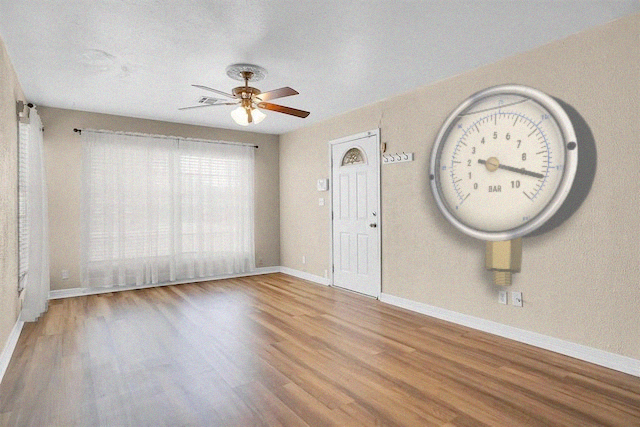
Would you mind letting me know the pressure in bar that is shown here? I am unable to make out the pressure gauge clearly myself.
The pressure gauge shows 9 bar
